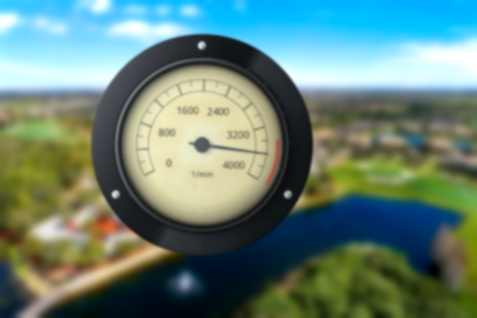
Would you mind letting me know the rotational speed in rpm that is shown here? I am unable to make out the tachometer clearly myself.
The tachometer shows 3600 rpm
